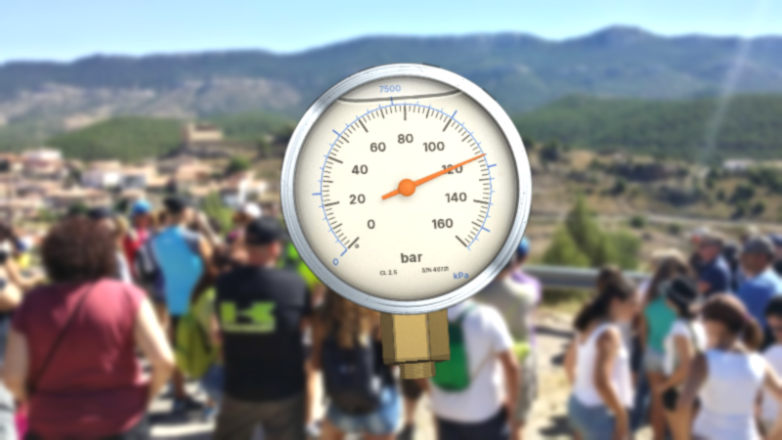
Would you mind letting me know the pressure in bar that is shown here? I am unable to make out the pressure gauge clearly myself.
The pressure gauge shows 120 bar
